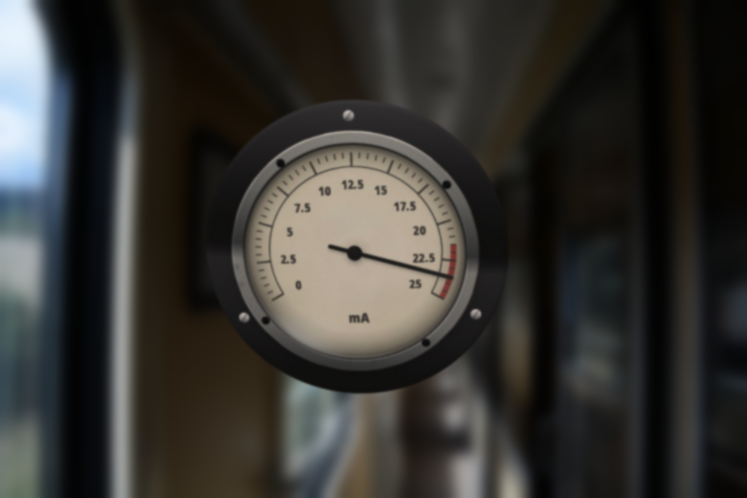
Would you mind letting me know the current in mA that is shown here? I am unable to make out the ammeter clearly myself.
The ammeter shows 23.5 mA
